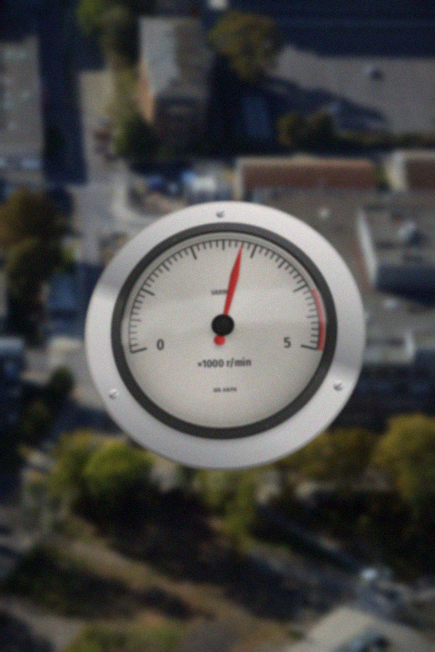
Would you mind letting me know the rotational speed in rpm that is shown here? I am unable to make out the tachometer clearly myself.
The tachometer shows 2800 rpm
